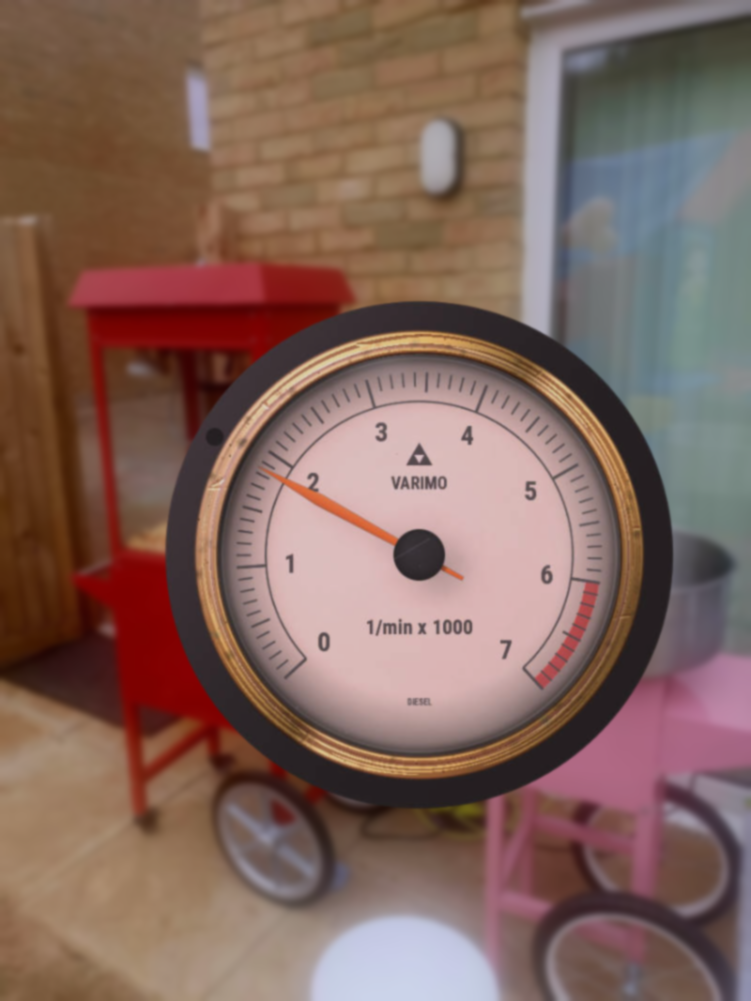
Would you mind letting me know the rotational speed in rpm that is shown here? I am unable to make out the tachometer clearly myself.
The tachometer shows 1850 rpm
